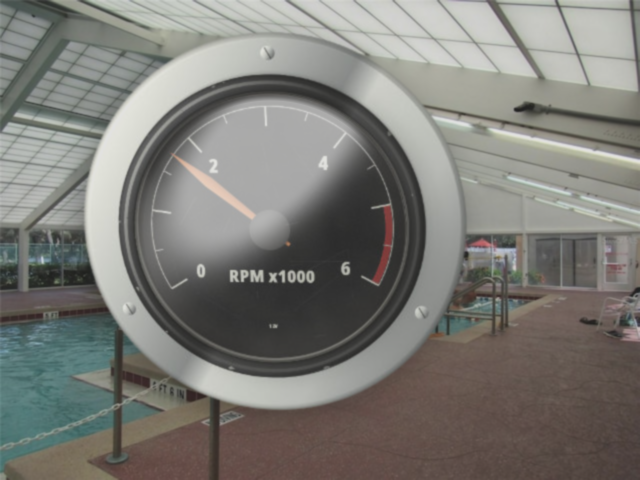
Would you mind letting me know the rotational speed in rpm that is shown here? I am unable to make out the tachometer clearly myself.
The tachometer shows 1750 rpm
